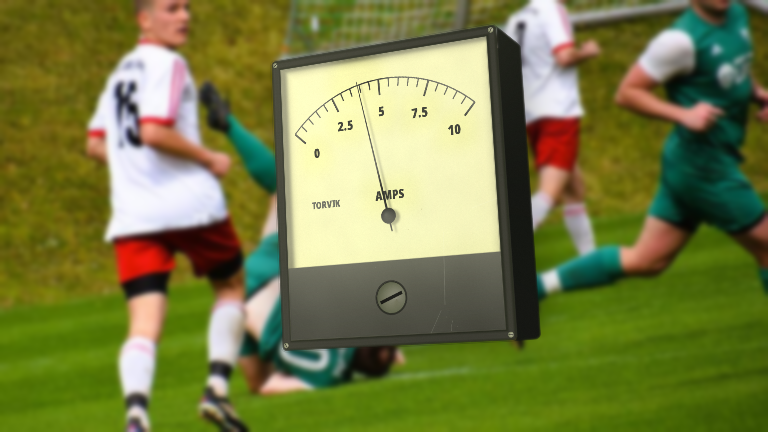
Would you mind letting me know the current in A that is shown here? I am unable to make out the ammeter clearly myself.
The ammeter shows 4 A
